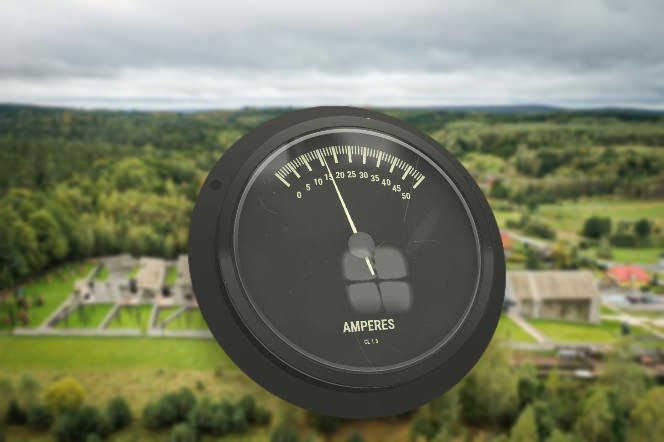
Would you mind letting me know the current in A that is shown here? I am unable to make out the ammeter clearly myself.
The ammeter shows 15 A
